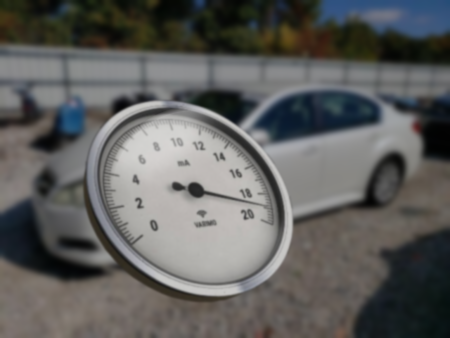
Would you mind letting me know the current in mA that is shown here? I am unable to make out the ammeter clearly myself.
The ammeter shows 19 mA
